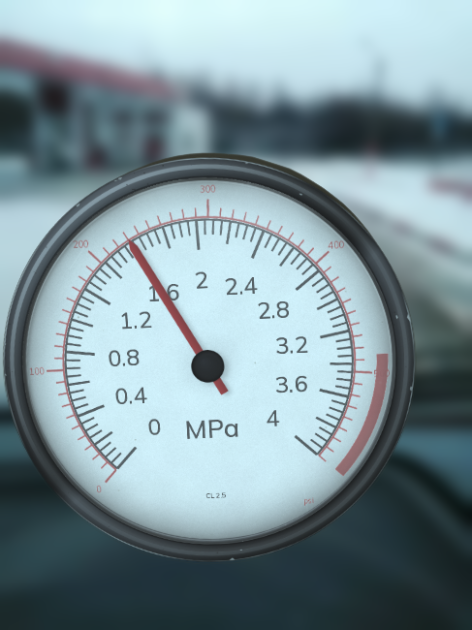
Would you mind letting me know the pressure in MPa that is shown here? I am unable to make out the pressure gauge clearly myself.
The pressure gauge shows 1.6 MPa
